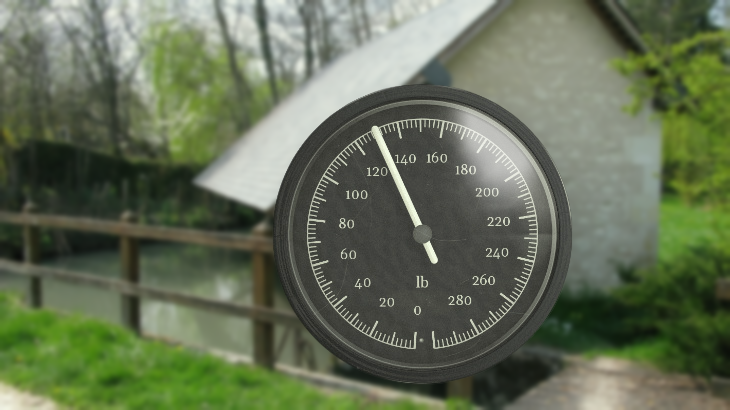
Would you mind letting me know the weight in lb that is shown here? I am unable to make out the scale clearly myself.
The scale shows 130 lb
